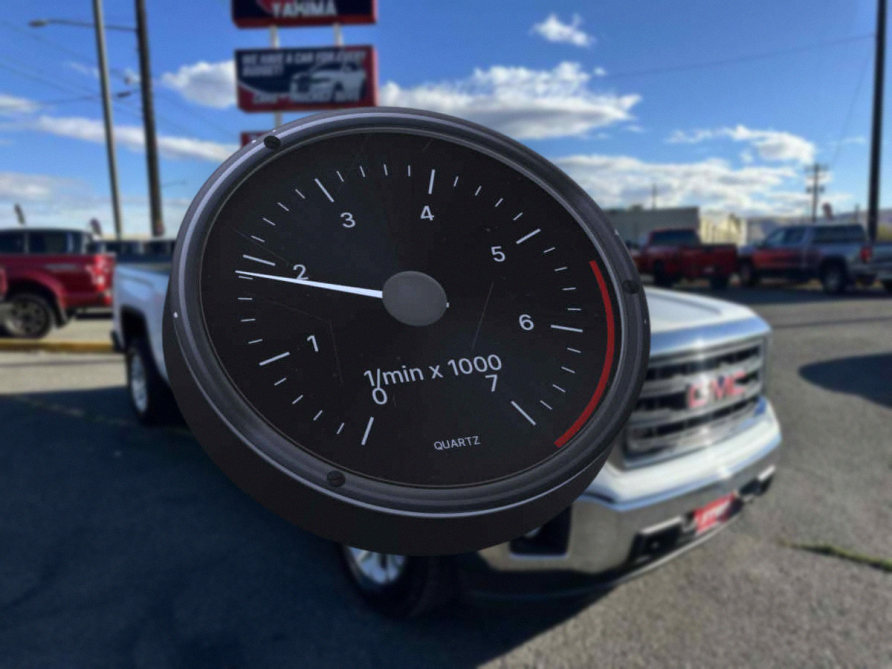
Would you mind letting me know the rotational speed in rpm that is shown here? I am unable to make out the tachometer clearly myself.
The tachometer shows 1800 rpm
